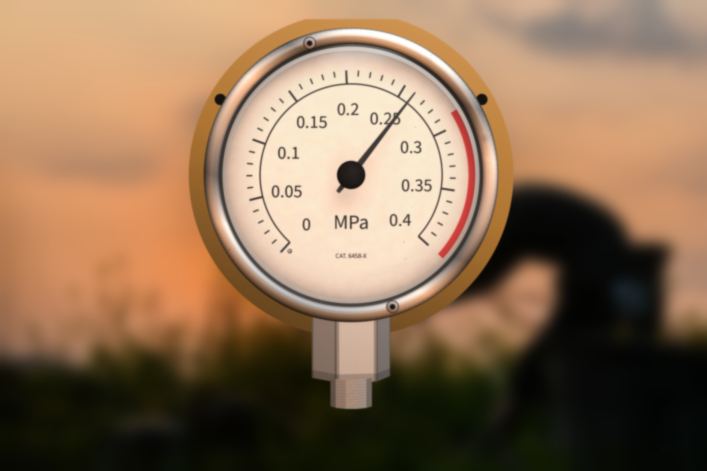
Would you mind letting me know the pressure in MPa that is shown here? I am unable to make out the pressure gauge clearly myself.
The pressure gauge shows 0.26 MPa
